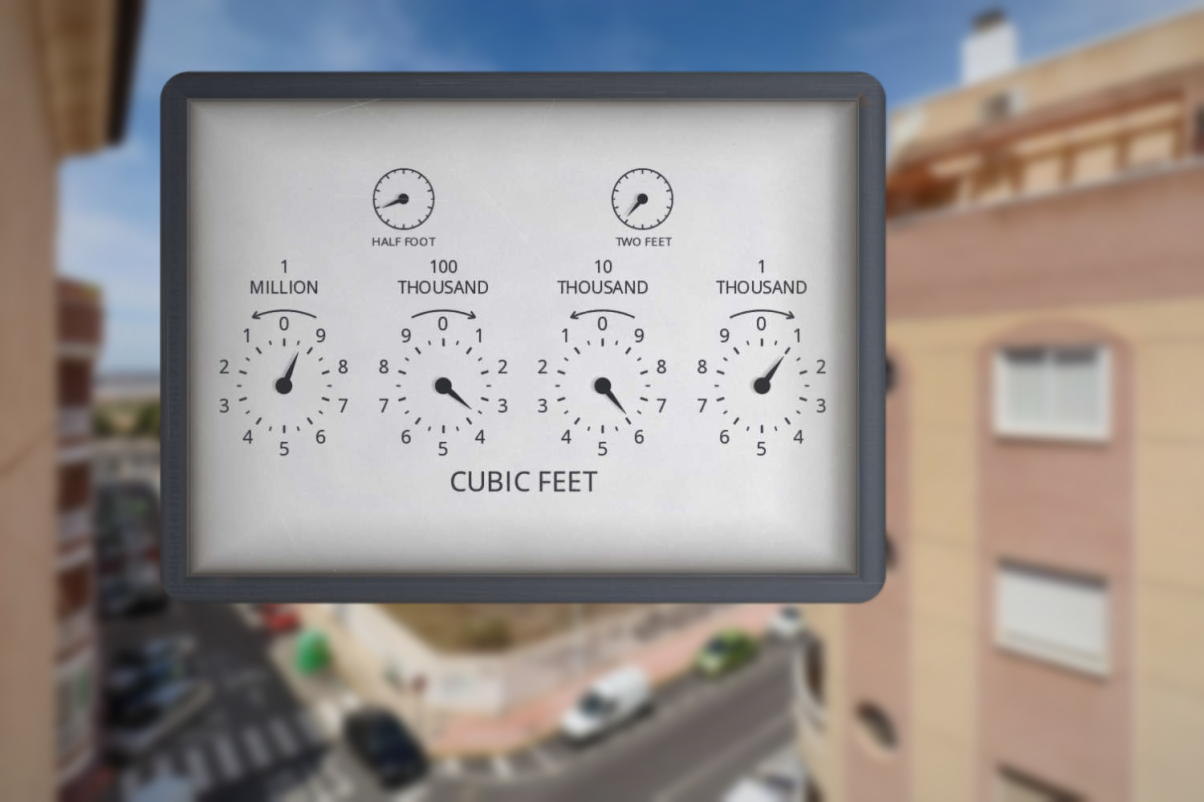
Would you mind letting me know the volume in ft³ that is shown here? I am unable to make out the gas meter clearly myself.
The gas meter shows 936100 ft³
